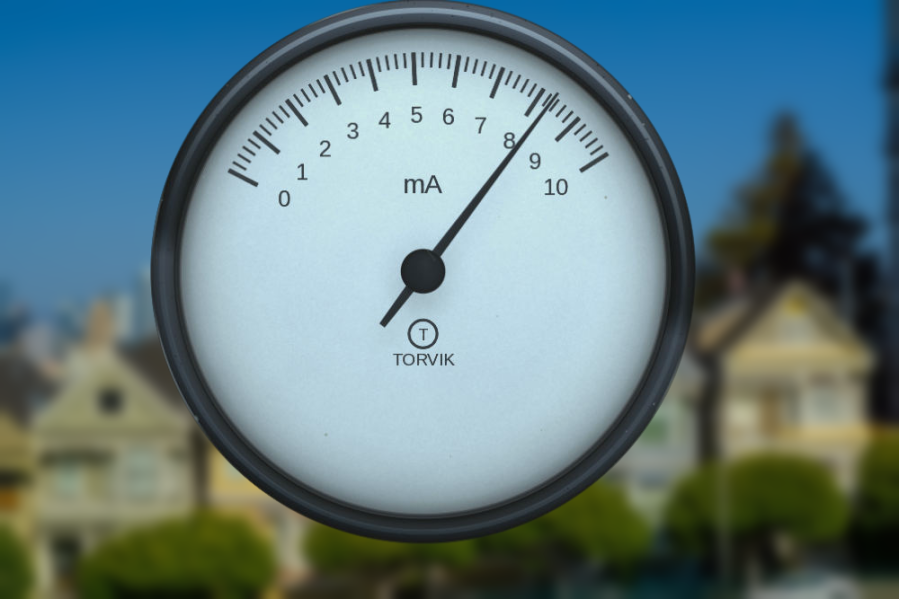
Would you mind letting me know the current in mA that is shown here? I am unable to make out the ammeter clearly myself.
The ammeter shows 8.3 mA
